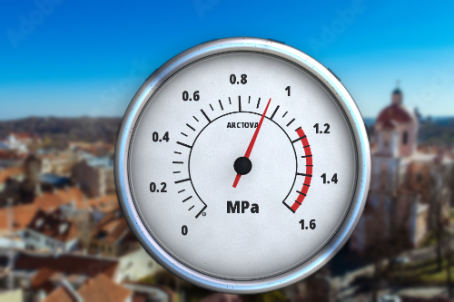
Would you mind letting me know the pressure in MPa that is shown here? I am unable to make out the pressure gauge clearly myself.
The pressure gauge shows 0.95 MPa
